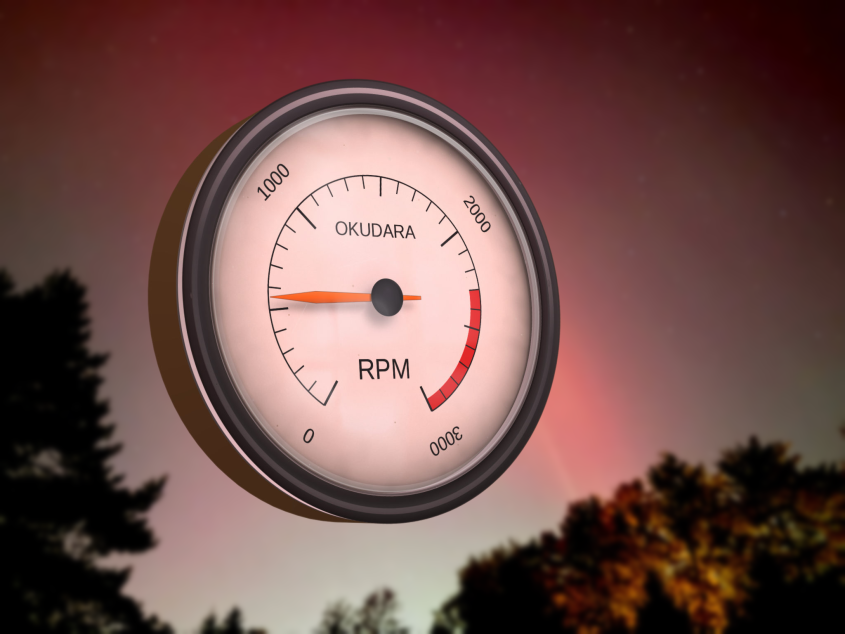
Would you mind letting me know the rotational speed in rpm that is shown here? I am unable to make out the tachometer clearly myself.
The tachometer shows 550 rpm
